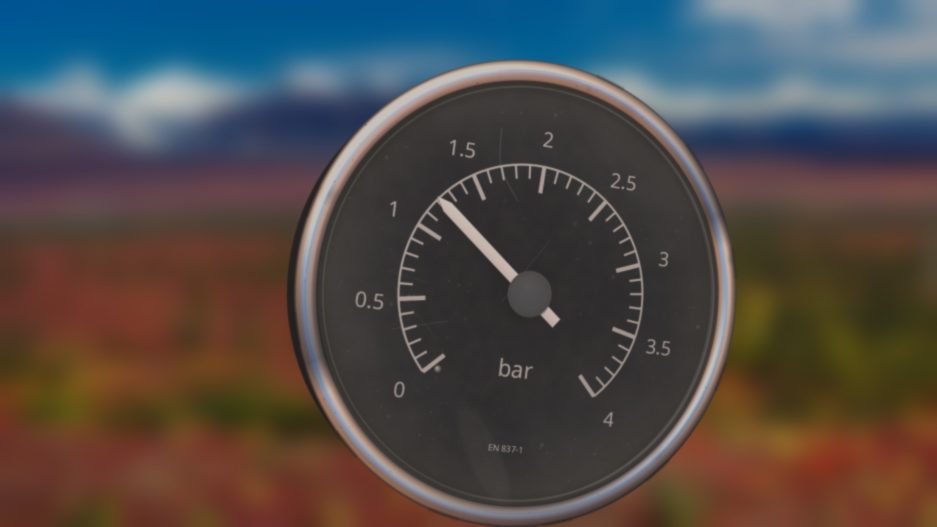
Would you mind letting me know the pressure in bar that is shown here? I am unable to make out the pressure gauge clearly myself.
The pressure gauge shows 1.2 bar
